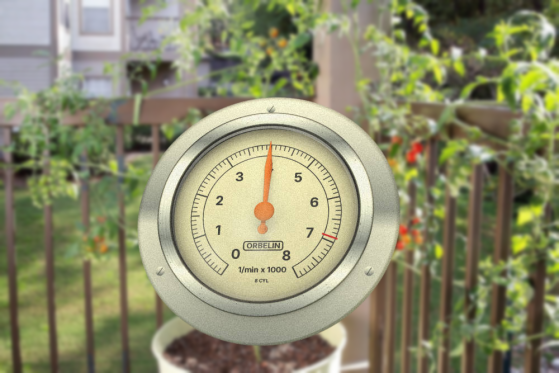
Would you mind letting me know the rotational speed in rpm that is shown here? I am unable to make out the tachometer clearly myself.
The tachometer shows 4000 rpm
